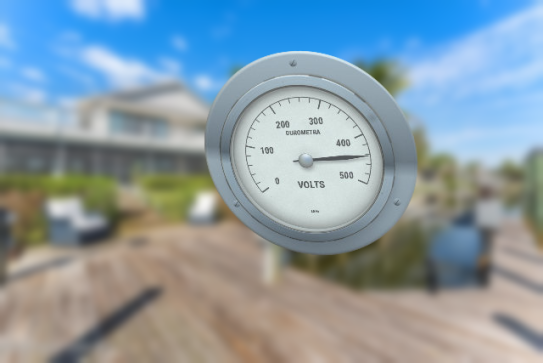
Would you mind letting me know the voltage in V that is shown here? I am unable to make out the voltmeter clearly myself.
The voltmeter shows 440 V
